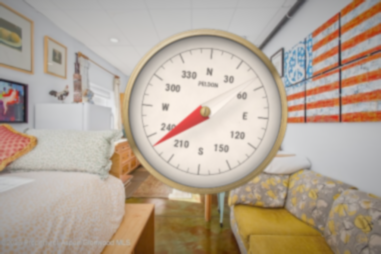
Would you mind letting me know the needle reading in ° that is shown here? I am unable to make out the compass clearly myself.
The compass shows 230 °
